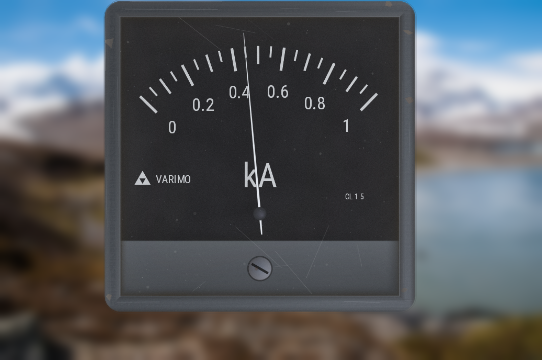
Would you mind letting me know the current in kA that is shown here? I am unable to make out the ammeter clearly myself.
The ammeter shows 0.45 kA
